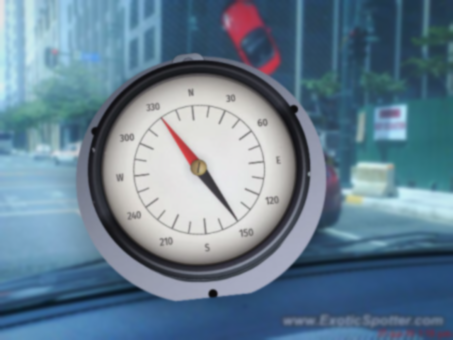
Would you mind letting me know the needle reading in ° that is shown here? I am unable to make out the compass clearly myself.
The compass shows 330 °
